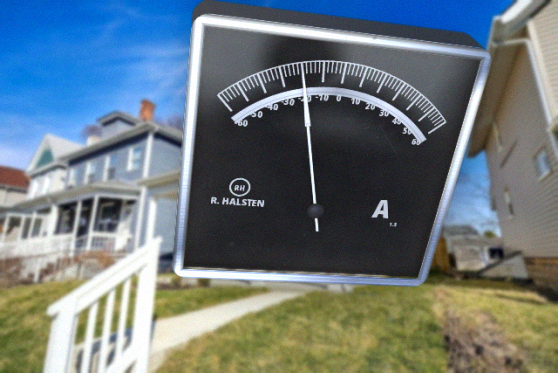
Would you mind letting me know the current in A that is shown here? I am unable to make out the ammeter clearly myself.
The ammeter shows -20 A
